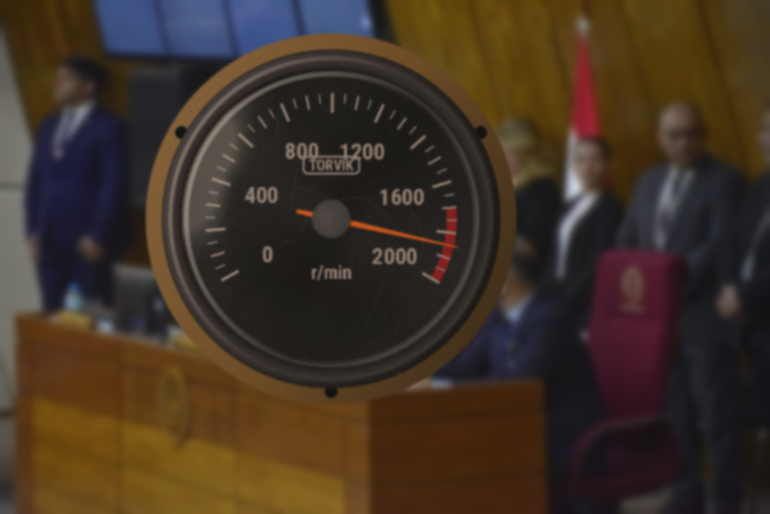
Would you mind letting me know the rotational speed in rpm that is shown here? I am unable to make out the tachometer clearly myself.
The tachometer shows 1850 rpm
